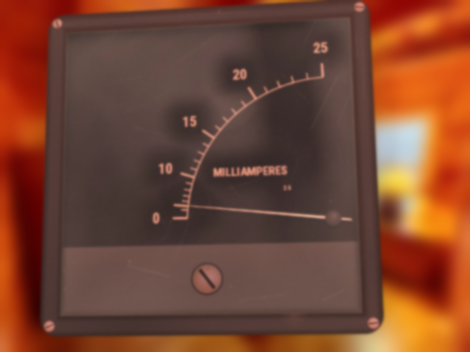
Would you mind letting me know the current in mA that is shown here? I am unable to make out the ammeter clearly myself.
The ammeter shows 5 mA
